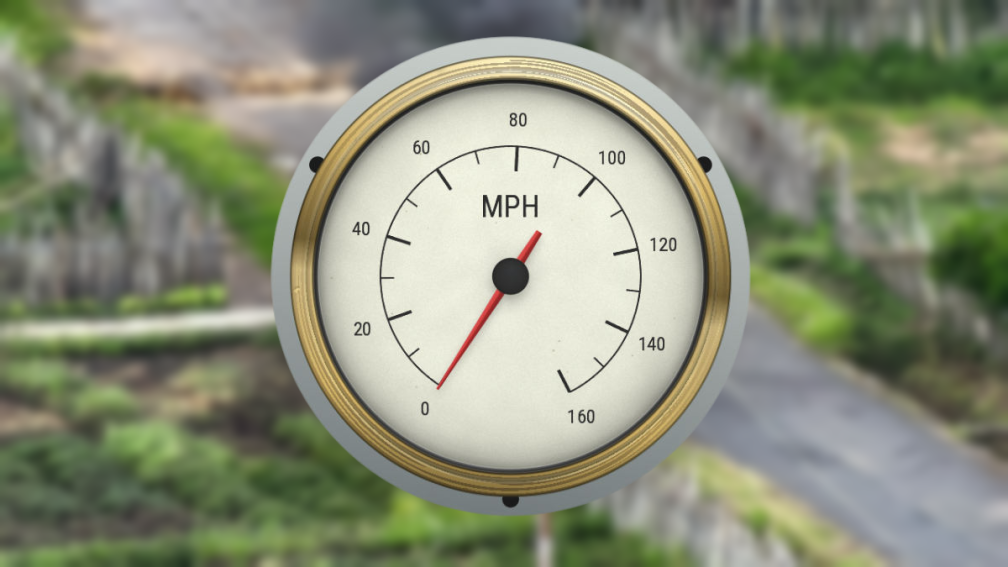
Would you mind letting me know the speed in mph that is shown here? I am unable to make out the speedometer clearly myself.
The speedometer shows 0 mph
